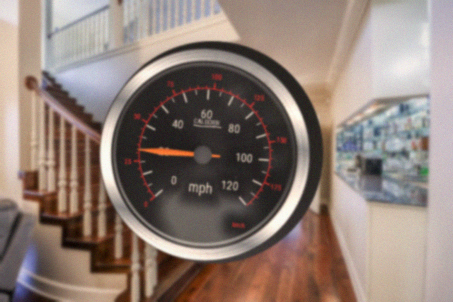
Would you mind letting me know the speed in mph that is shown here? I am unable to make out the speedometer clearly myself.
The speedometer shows 20 mph
